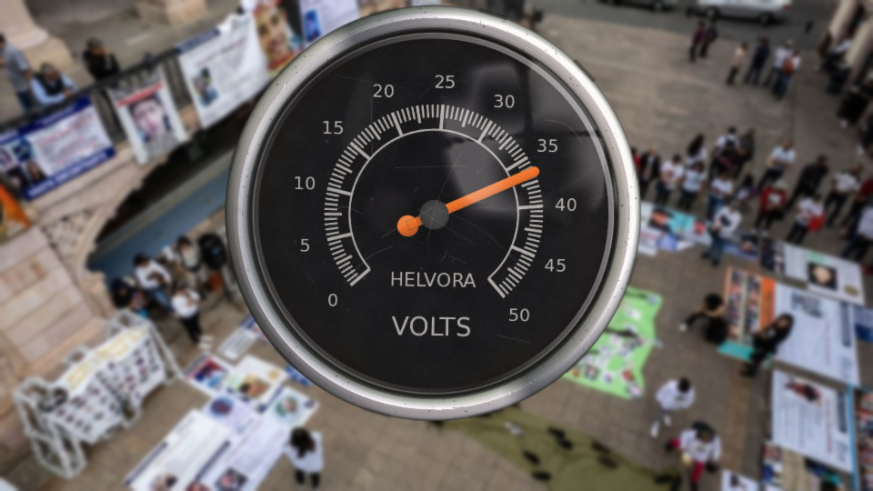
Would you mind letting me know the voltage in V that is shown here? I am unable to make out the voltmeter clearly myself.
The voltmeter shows 36.5 V
